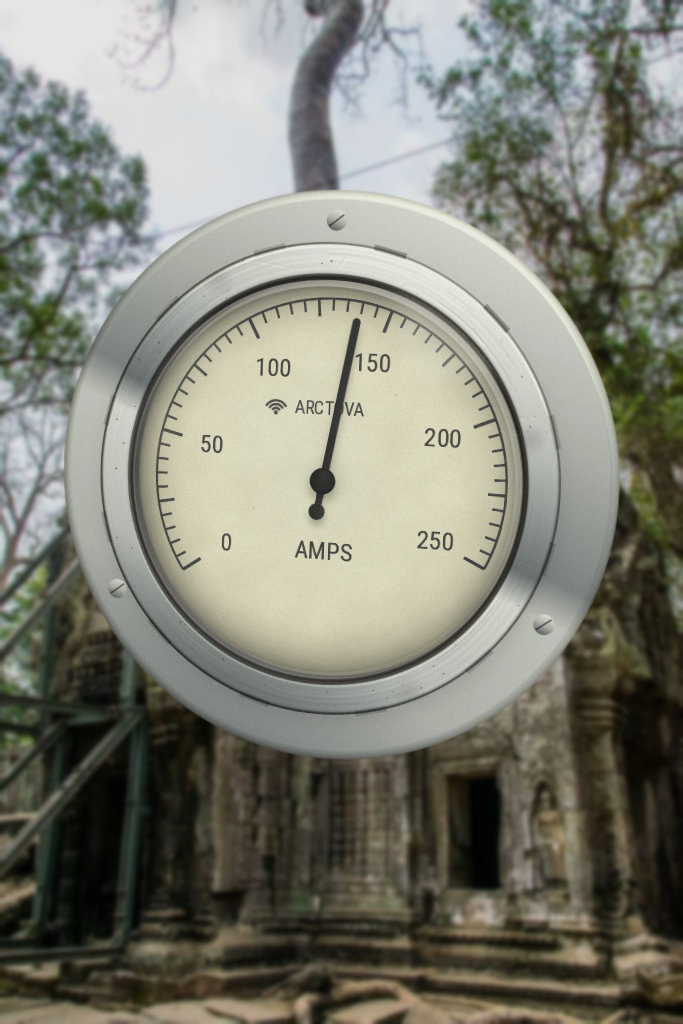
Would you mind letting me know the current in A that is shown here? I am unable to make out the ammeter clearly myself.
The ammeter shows 140 A
